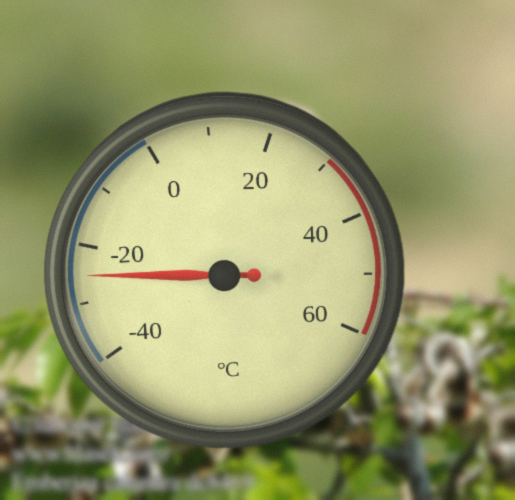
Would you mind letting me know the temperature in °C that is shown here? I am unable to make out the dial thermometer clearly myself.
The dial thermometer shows -25 °C
